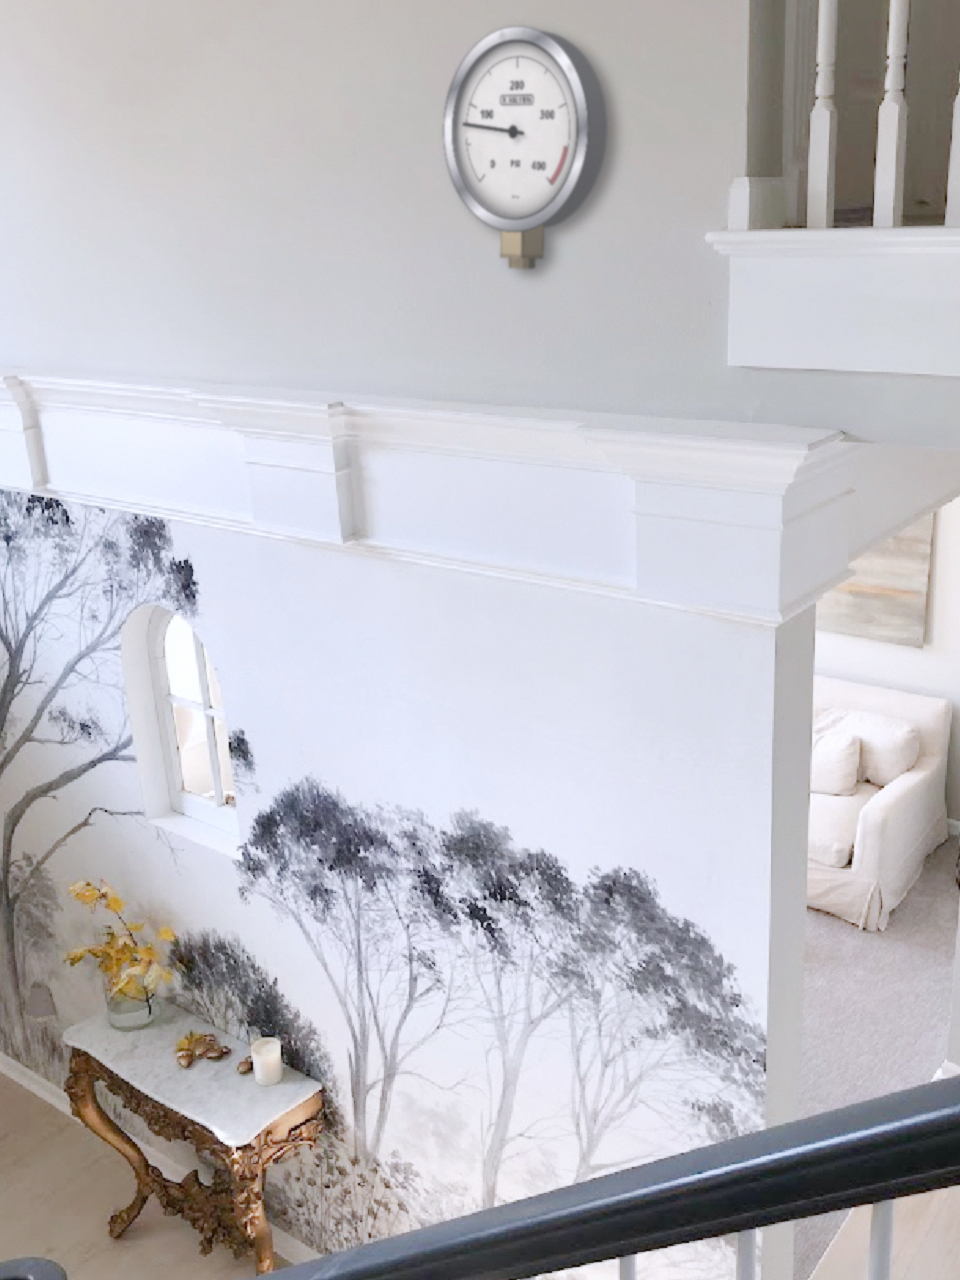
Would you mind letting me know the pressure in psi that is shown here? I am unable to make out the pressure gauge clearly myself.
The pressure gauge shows 75 psi
